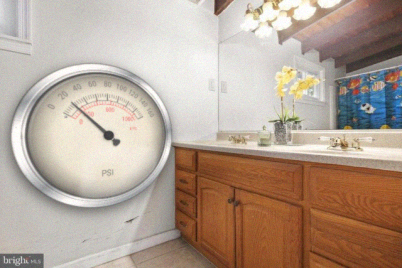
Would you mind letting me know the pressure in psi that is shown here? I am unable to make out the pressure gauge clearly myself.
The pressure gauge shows 20 psi
